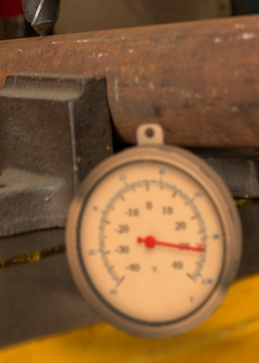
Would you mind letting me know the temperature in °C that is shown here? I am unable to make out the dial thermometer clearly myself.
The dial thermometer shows 30 °C
